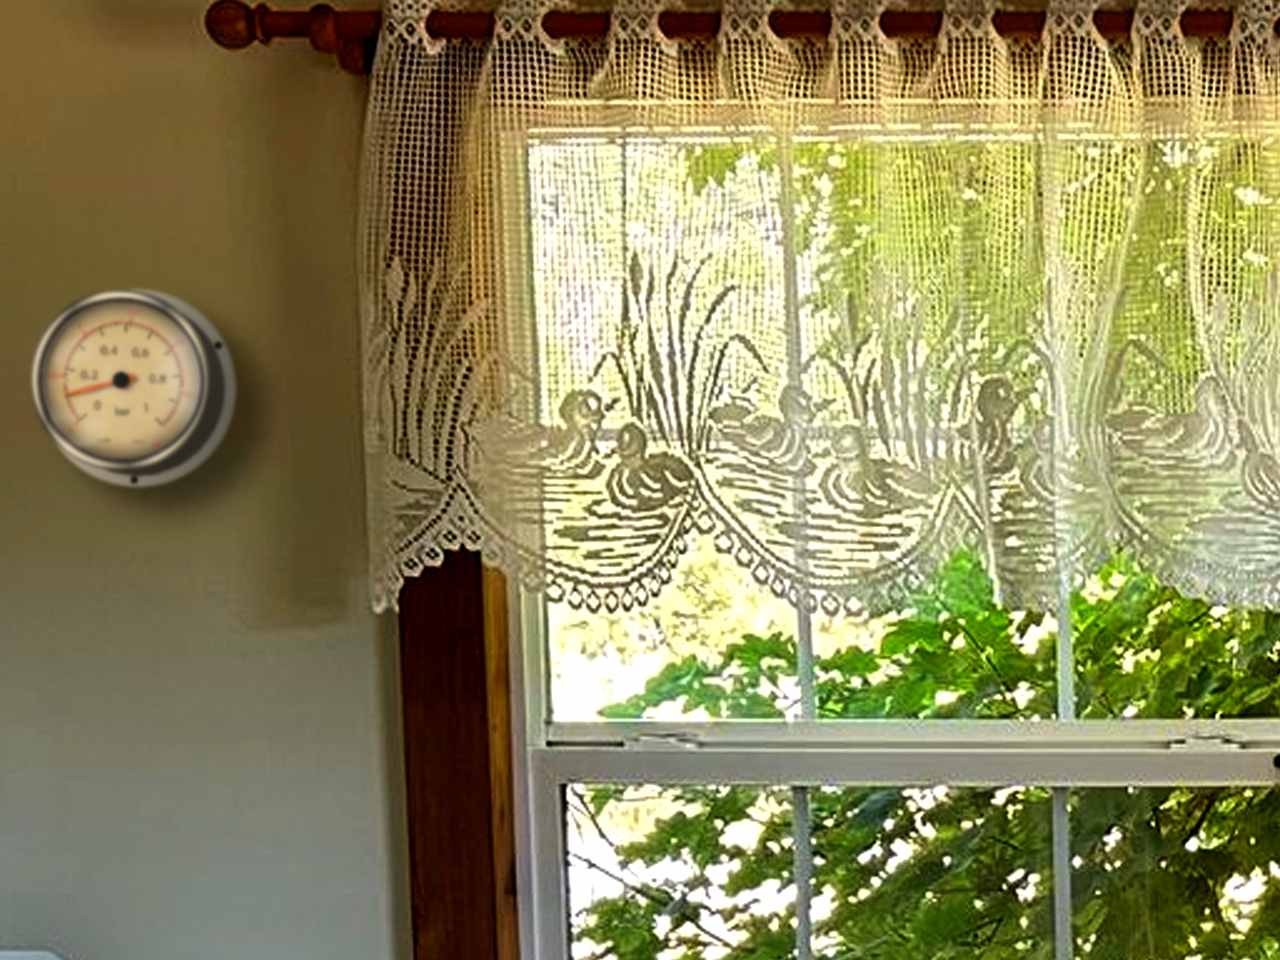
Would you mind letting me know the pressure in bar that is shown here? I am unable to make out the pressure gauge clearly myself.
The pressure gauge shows 0.1 bar
